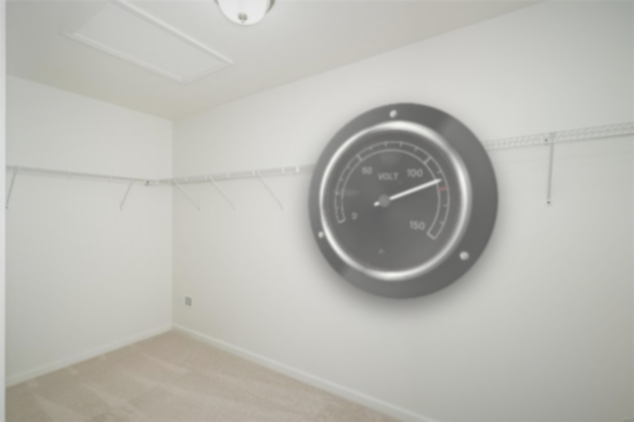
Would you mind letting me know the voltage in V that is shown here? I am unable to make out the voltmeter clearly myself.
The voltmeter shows 115 V
